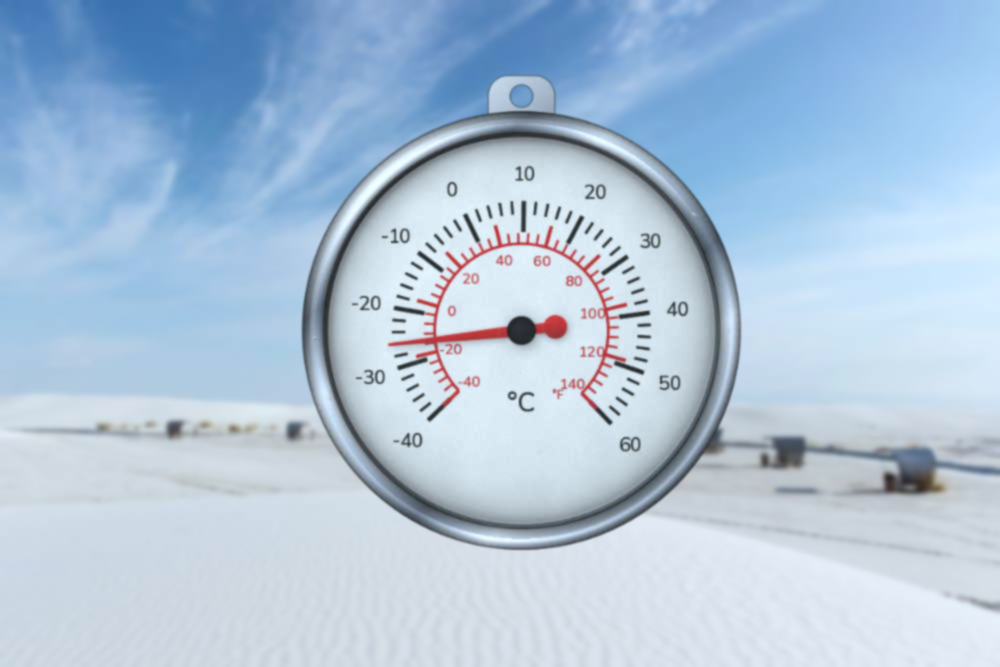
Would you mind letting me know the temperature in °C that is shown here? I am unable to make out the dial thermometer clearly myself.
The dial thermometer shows -26 °C
